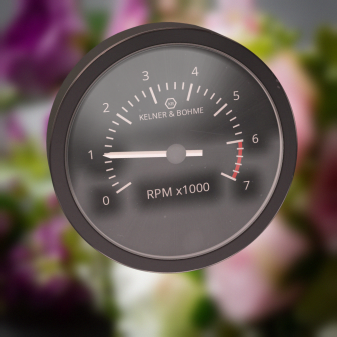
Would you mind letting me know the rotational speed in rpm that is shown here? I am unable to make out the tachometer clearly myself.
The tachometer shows 1000 rpm
